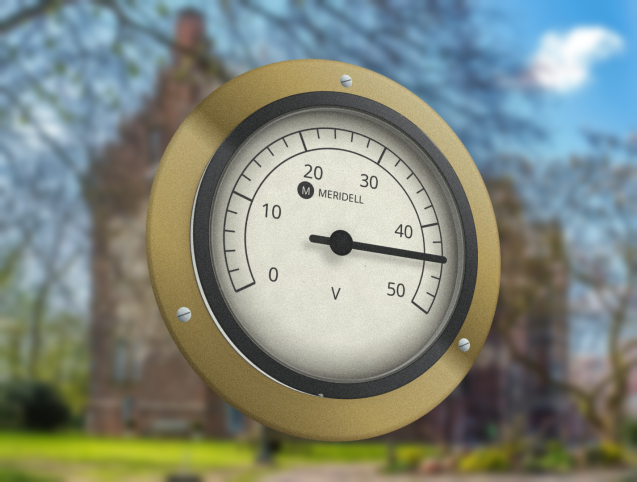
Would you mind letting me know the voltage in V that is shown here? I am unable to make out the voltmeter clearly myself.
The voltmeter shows 44 V
